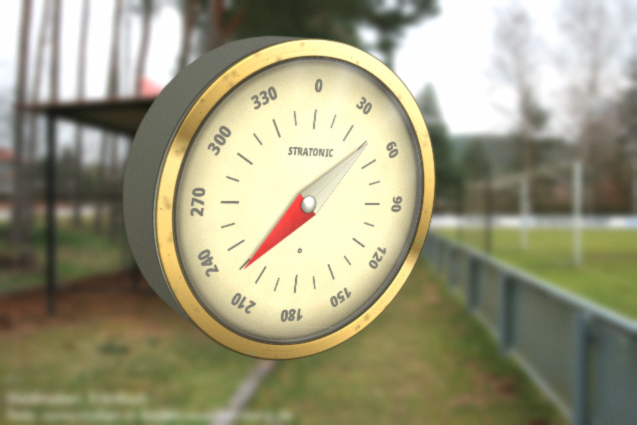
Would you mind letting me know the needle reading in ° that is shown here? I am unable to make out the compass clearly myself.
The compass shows 225 °
